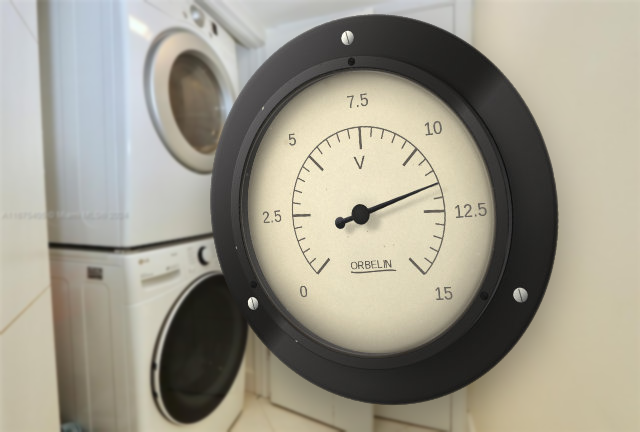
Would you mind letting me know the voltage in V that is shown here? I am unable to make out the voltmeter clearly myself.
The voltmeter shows 11.5 V
